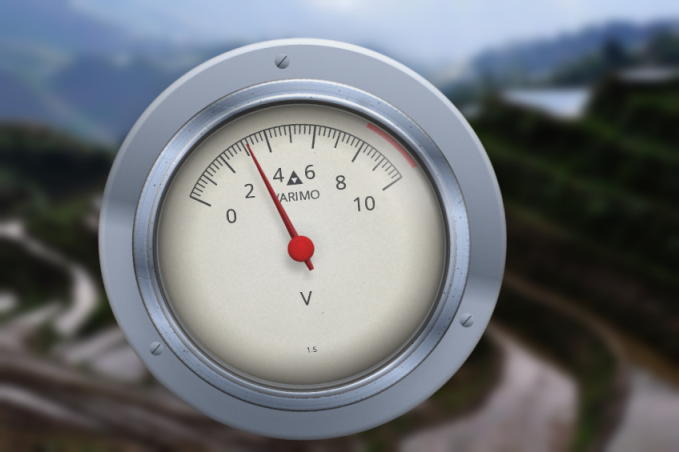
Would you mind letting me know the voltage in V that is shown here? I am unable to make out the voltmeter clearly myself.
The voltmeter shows 3.2 V
